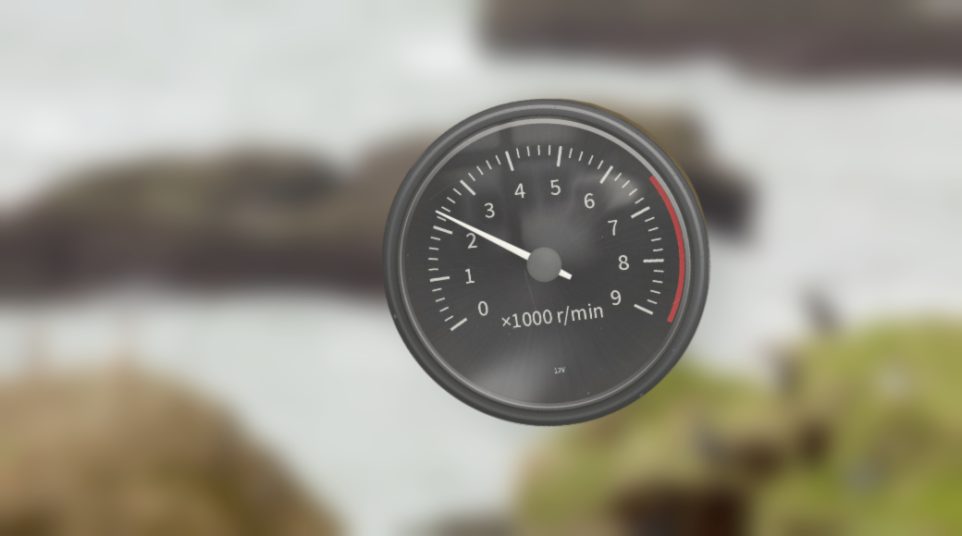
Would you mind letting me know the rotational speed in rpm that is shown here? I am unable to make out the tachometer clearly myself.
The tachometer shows 2300 rpm
